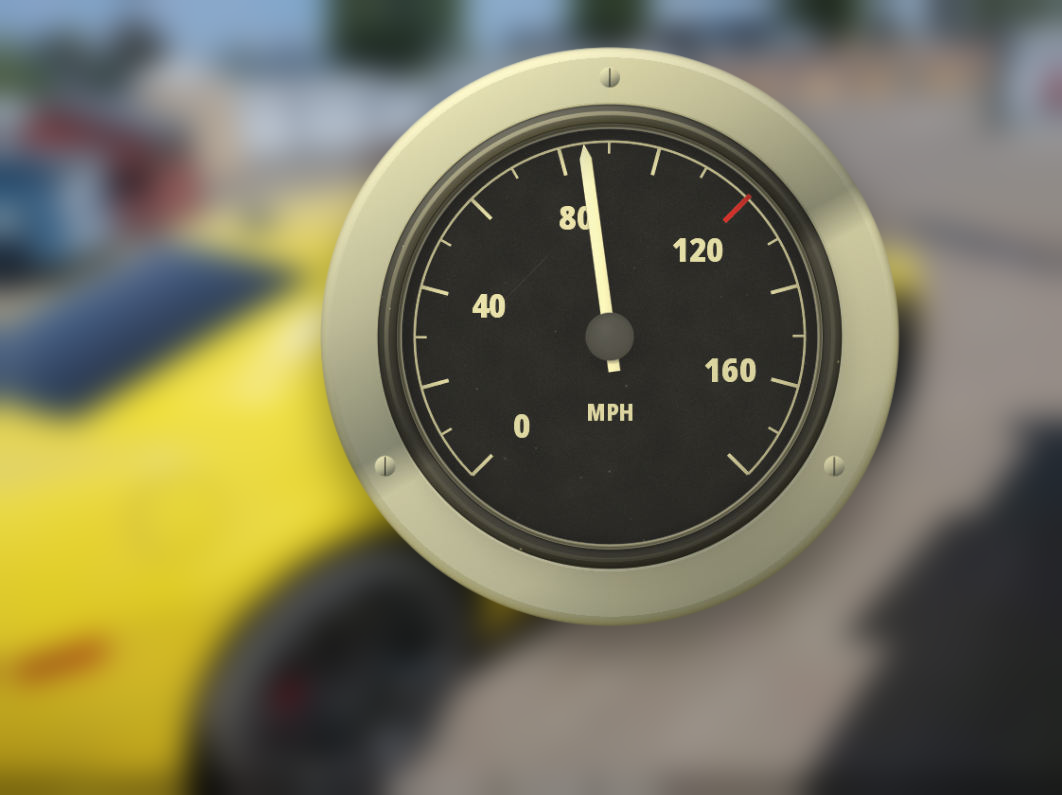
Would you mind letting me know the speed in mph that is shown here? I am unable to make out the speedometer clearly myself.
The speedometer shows 85 mph
